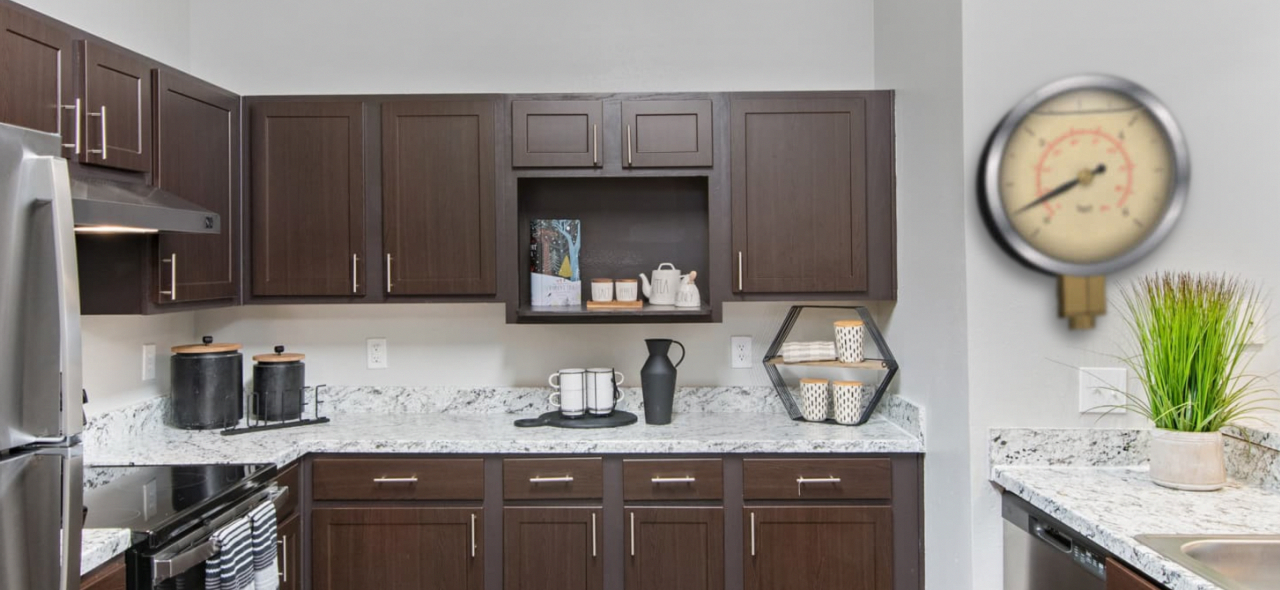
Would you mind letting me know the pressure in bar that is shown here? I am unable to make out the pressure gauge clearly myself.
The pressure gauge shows 0.5 bar
